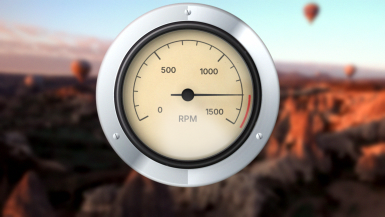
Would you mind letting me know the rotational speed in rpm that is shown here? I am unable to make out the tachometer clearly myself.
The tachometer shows 1300 rpm
